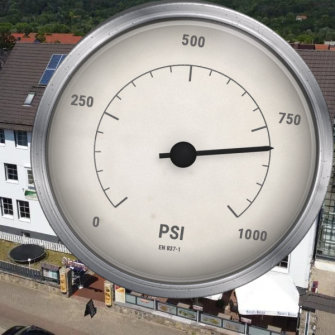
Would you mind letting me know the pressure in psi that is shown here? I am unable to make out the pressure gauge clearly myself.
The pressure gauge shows 800 psi
